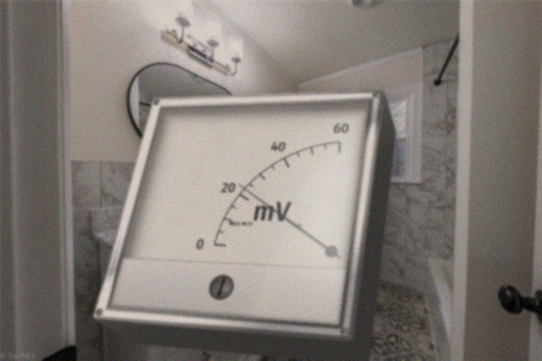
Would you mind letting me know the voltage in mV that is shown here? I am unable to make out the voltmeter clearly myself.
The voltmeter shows 22.5 mV
